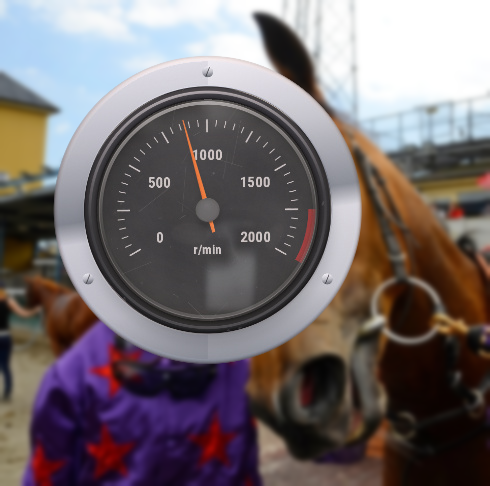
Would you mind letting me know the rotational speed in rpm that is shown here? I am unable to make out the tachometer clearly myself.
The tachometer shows 875 rpm
